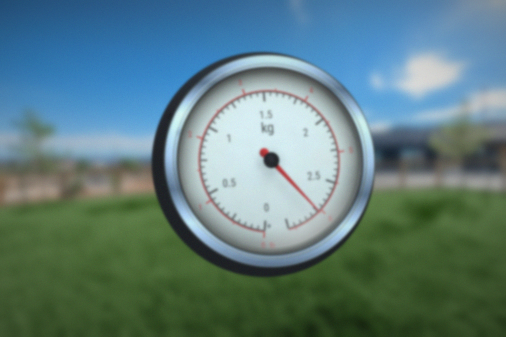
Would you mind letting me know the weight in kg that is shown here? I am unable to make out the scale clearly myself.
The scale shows 2.75 kg
